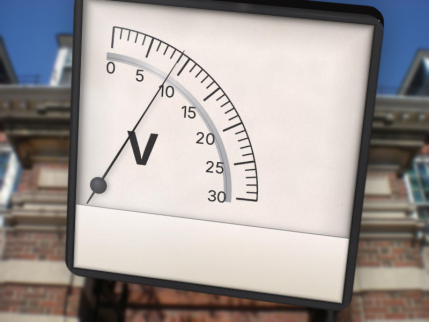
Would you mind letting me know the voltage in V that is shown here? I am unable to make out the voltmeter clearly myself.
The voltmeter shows 9 V
